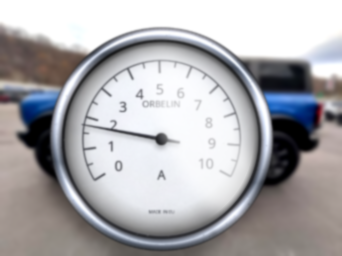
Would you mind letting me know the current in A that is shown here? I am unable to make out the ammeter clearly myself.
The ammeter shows 1.75 A
